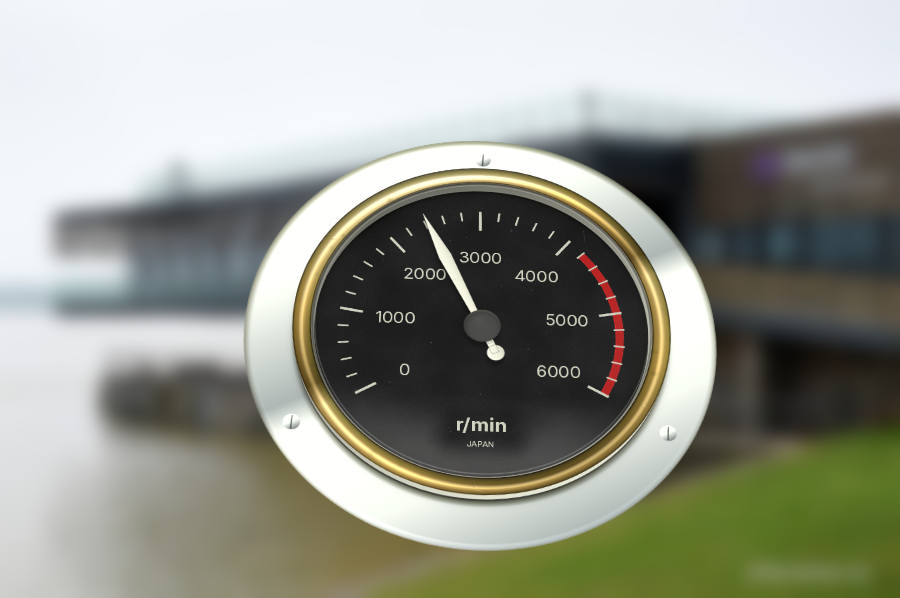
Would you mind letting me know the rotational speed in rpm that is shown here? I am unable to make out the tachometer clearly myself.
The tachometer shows 2400 rpm
